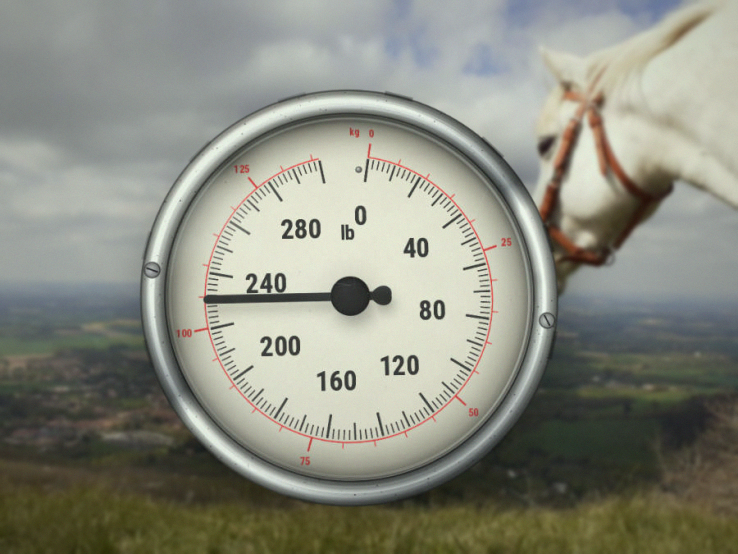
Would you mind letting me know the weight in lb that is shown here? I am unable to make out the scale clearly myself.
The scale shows 230 lb
